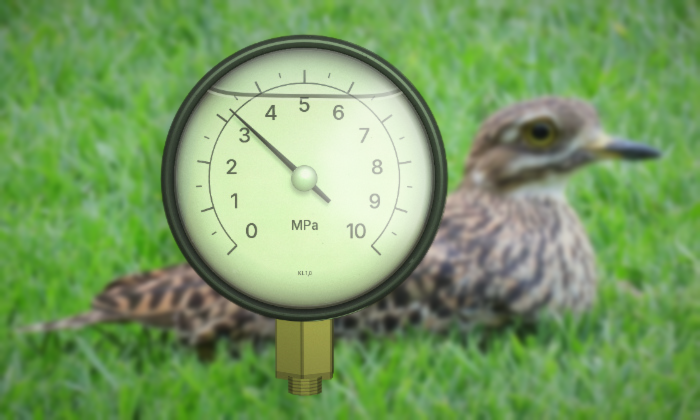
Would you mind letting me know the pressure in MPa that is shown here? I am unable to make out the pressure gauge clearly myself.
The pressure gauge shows 3.25 MPa
